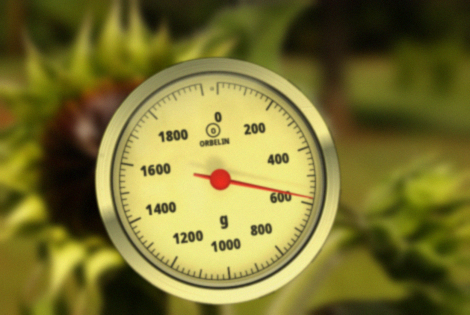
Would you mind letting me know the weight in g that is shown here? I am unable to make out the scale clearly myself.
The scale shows 580 g
